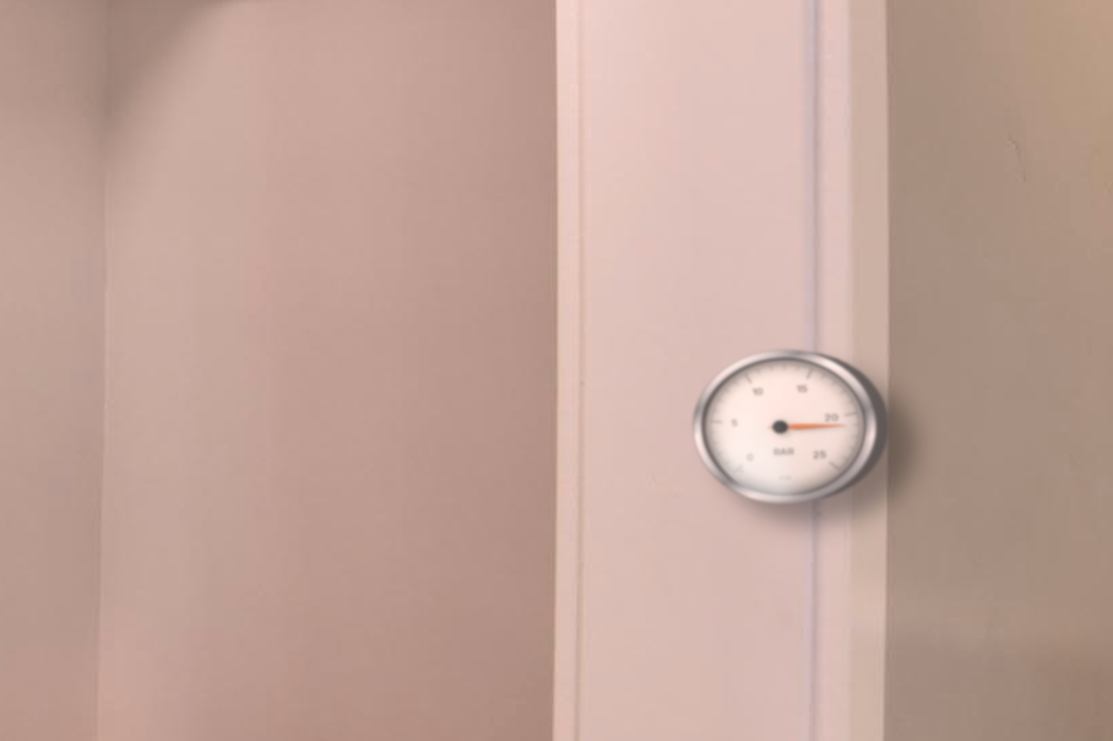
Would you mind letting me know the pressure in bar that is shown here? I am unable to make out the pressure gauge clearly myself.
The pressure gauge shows 21 bar
